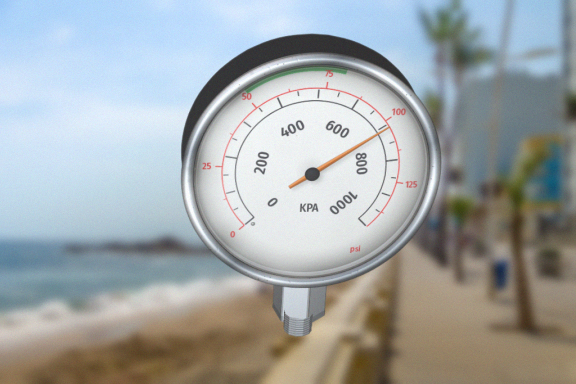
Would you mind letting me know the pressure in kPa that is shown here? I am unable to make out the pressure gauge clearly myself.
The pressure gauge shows 700 kPa
